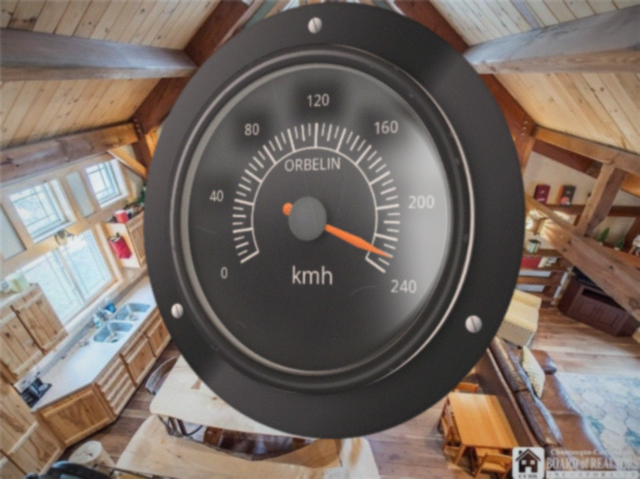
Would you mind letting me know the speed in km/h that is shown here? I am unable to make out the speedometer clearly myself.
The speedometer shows 230 km/h
